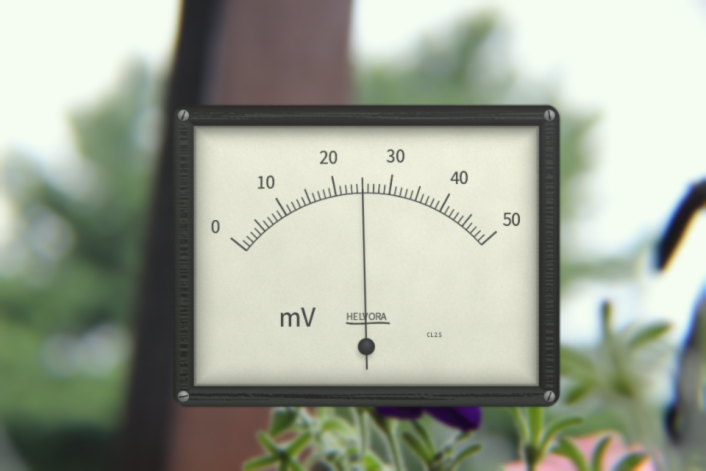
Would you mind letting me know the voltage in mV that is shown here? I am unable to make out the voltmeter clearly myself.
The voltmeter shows 25 mV
